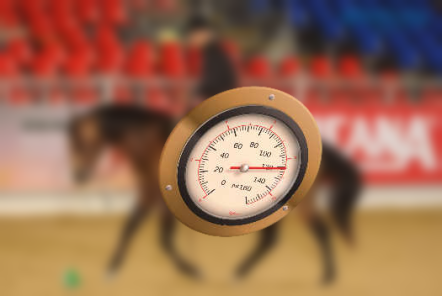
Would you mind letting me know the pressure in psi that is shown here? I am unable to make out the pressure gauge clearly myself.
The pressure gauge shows 120 psi
